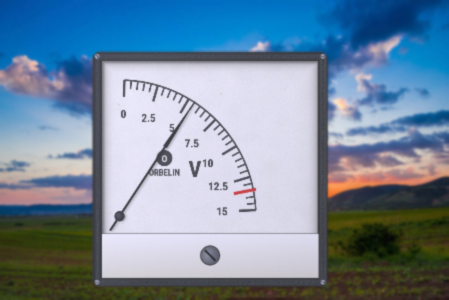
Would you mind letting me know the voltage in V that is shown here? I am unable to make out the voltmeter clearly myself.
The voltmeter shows 5.5 V
